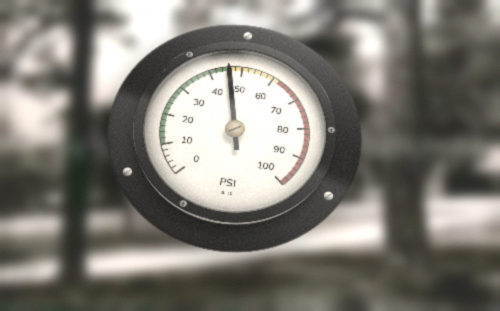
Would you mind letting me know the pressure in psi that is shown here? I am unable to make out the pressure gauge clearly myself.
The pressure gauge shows 46 psi
